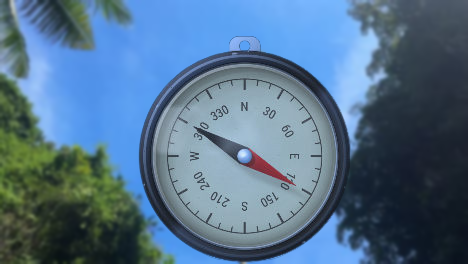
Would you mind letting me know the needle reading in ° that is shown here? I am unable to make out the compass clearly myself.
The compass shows 120 °
